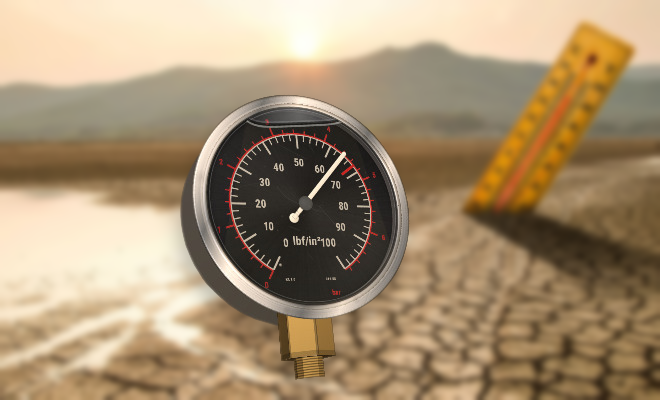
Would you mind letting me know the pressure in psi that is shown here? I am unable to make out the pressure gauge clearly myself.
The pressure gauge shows 64 psi
